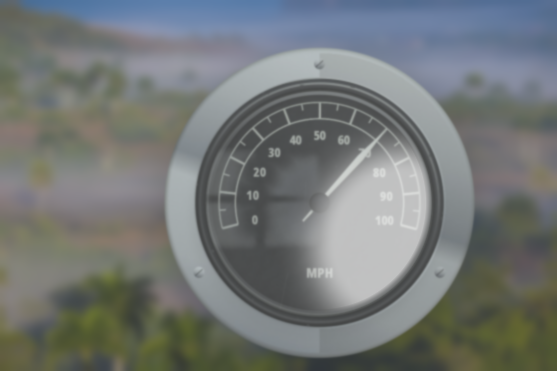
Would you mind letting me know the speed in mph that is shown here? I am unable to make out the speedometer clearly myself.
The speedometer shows 70 mph
